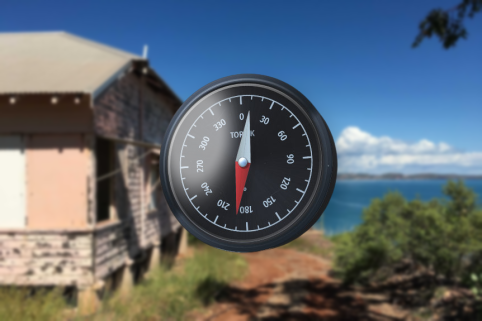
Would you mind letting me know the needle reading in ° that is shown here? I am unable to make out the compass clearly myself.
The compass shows 190 °
